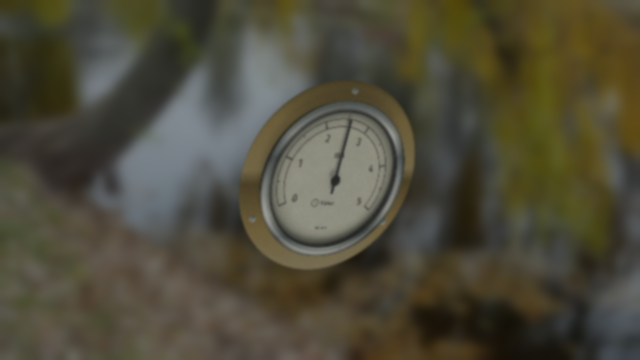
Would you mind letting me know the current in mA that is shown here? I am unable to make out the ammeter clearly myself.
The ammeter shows 2.5 mA
